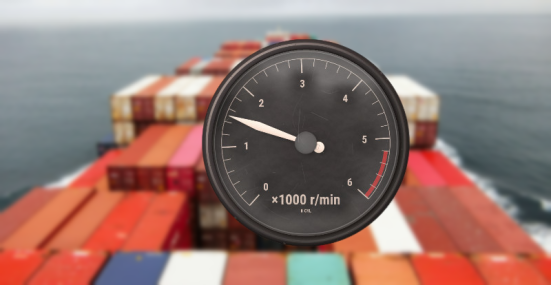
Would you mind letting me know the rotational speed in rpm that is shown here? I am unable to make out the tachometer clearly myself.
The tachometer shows 1500 rpm
